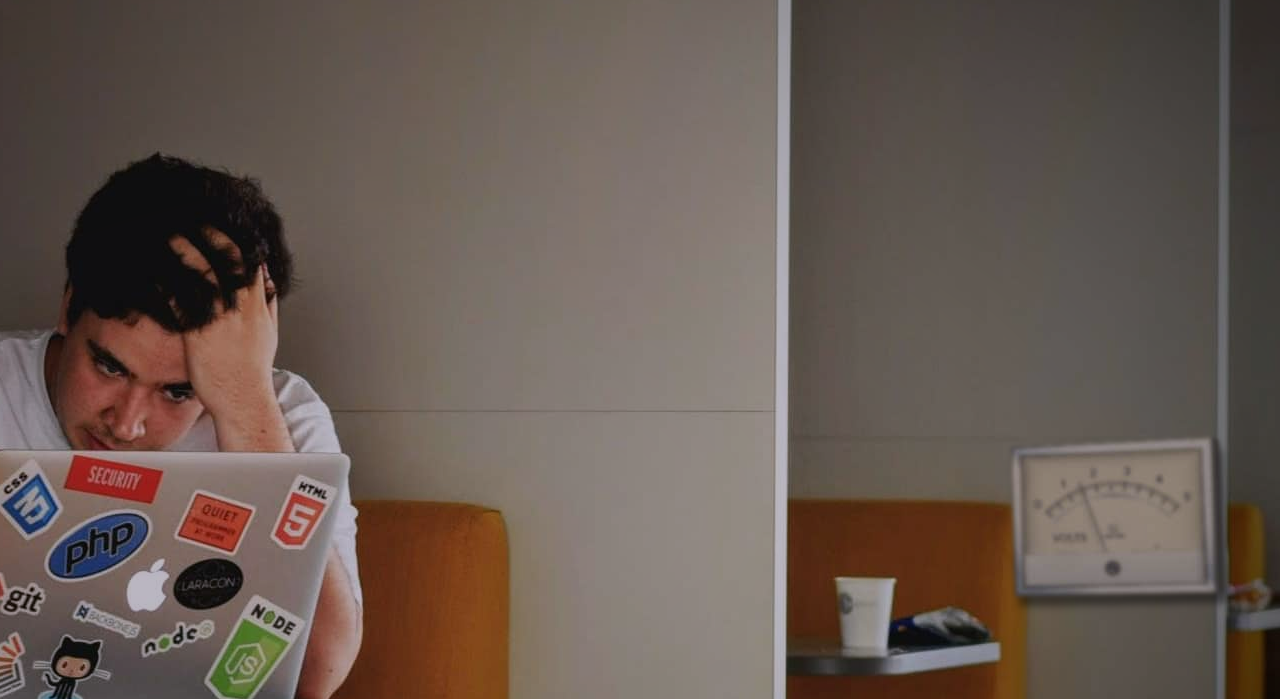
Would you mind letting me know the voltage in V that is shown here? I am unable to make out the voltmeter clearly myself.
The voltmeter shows 1.5 V
